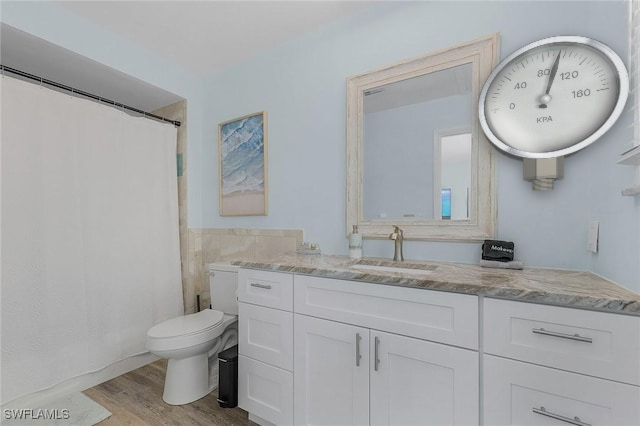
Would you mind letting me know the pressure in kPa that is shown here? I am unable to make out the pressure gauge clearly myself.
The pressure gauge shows 95 kPa
